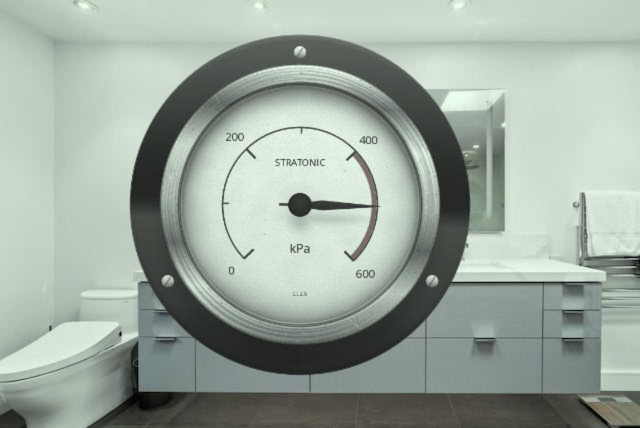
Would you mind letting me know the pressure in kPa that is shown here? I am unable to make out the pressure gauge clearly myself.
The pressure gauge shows 500 kPa
